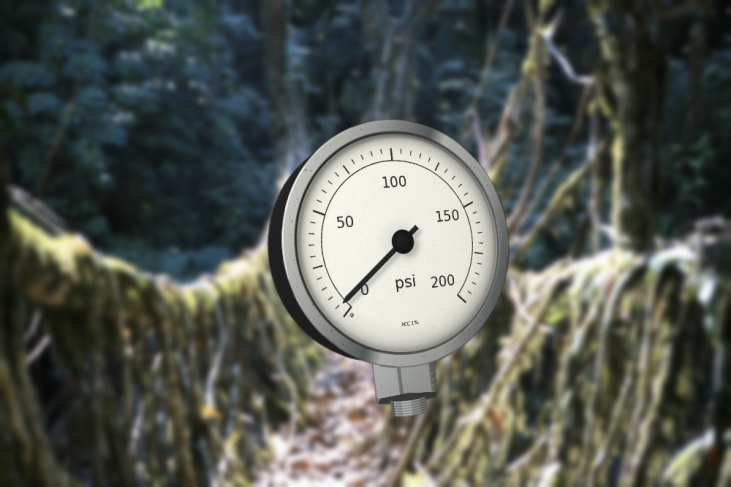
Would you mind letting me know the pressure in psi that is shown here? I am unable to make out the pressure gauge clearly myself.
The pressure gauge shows 5 psi
